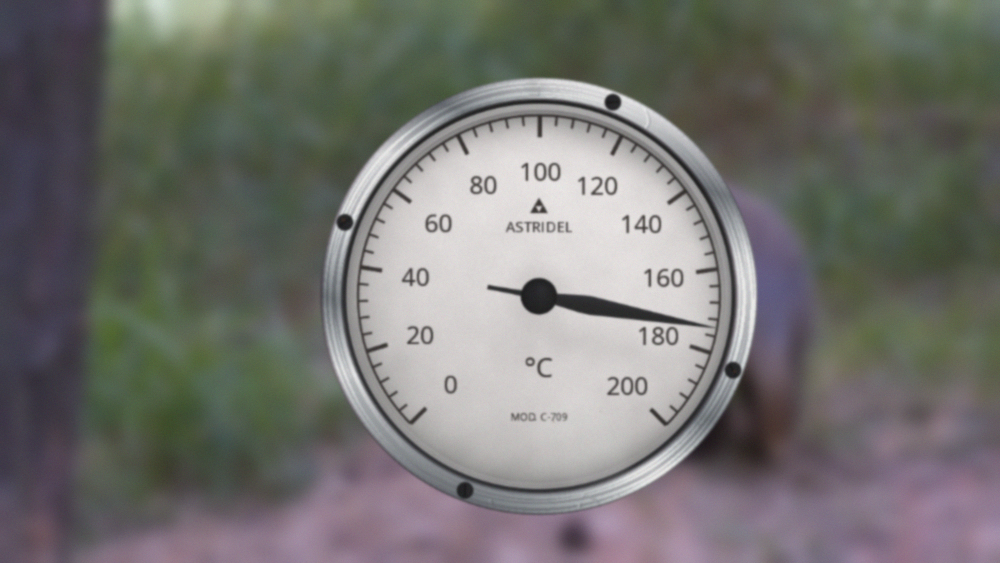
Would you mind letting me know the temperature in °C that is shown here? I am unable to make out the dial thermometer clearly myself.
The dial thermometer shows 174 °C
